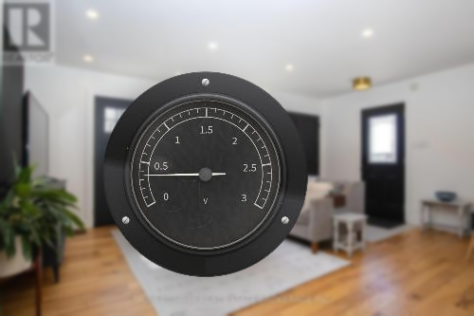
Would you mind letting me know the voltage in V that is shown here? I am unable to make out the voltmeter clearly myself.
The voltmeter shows 0.35 V
